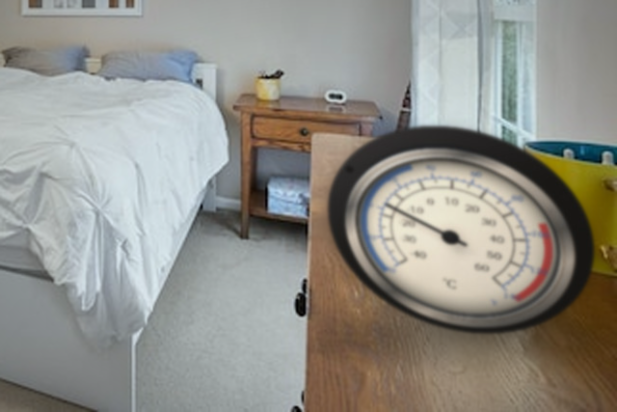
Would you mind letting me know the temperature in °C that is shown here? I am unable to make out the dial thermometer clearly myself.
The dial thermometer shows -15 °C
